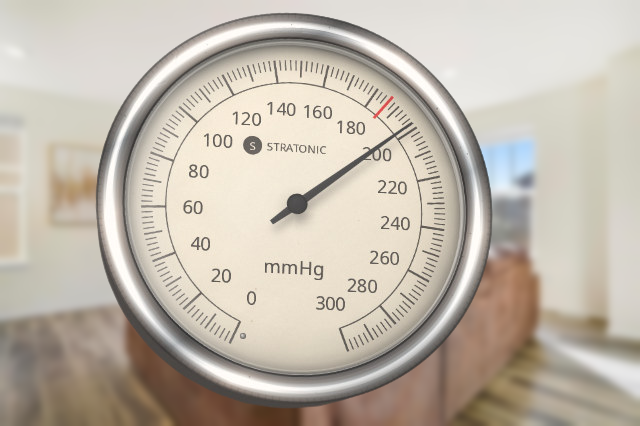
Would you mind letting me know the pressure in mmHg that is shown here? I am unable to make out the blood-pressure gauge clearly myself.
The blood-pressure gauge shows 198 mmHg
